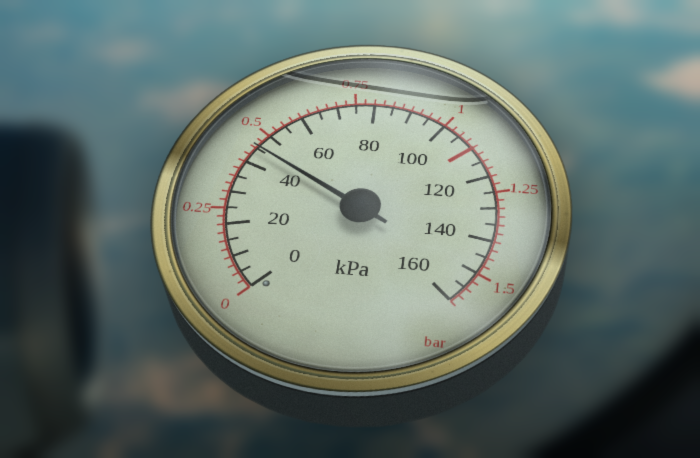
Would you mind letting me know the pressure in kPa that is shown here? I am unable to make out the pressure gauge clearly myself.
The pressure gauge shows 45 kPa
